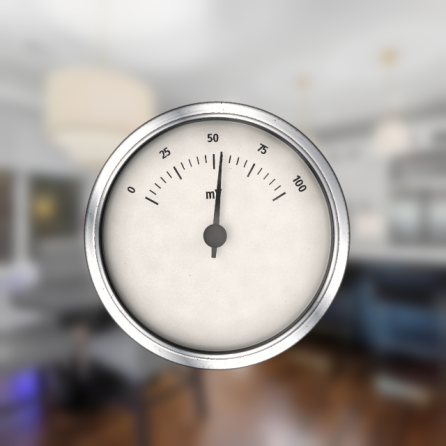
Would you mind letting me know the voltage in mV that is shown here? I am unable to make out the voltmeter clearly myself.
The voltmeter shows 55 mV
